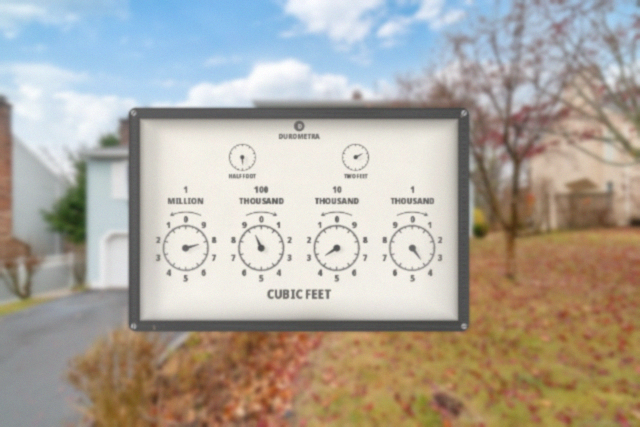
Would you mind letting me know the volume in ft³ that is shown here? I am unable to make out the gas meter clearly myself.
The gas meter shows 793400 ft³
